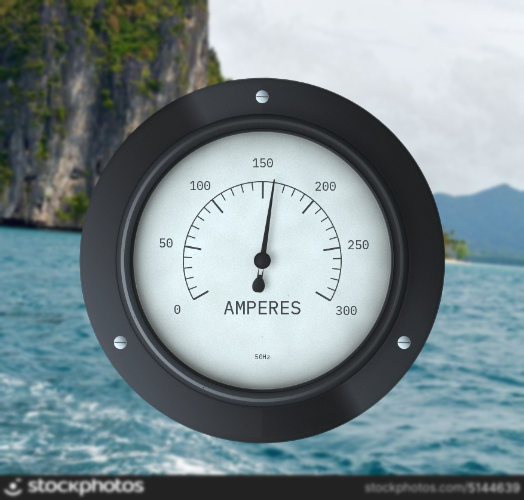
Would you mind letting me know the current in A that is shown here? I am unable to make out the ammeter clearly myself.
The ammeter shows 160 A
